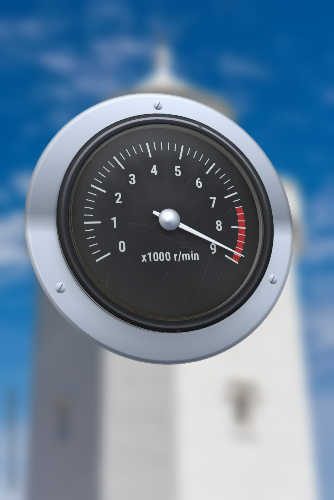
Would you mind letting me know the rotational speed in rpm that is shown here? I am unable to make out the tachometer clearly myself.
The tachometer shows 8800 rpm
